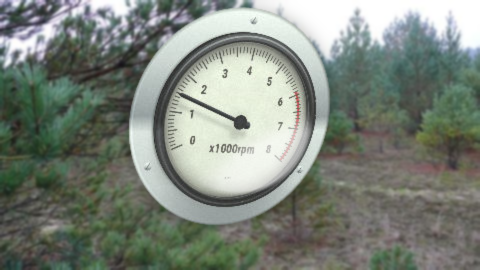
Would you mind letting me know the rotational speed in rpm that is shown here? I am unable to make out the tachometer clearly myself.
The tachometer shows 1500 rpm
